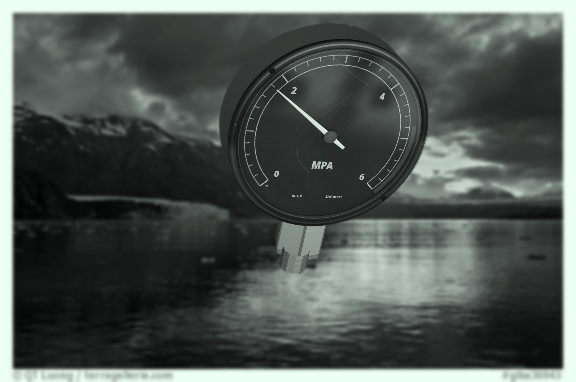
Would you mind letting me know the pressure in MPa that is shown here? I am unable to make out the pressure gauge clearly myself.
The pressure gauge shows 1.8 MPa
